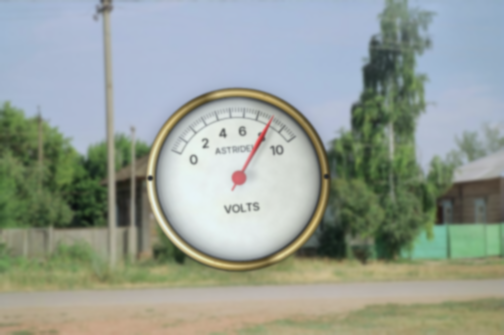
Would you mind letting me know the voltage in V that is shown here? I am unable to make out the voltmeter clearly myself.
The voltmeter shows 8 V
